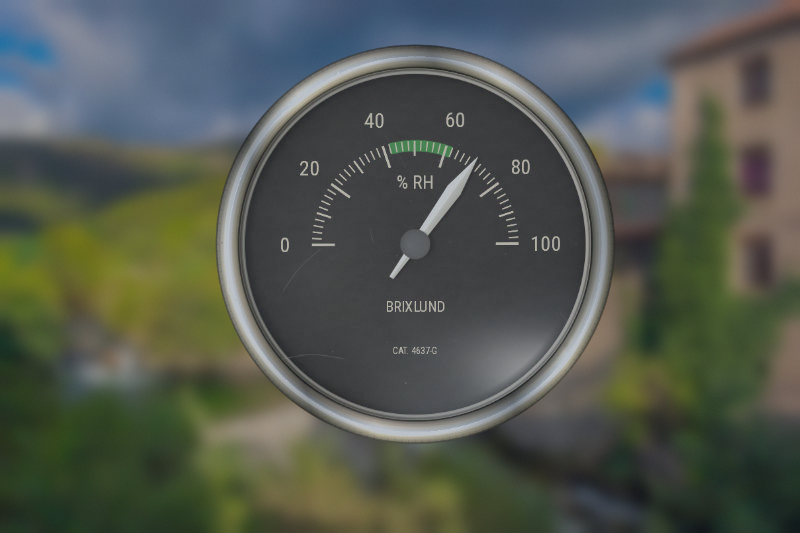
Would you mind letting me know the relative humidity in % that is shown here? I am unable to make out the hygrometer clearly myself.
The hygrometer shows 70 %
